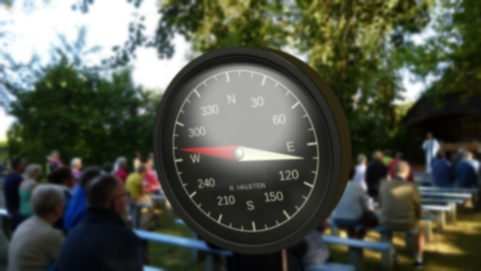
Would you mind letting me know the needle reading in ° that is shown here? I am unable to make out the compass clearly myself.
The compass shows 280 °
